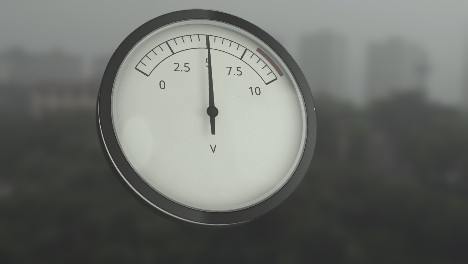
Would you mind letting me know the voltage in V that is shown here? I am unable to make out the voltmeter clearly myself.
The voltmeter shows 5 V
